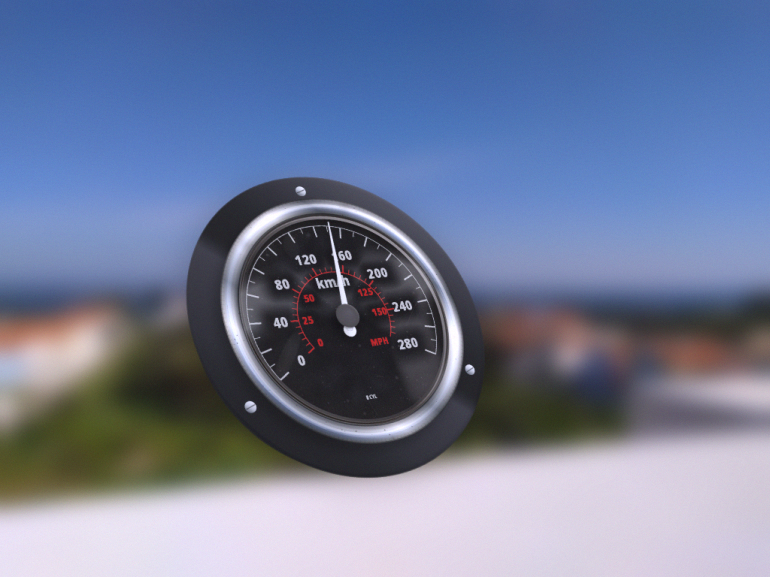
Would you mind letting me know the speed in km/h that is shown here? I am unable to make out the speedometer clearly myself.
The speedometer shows 150 km/h
